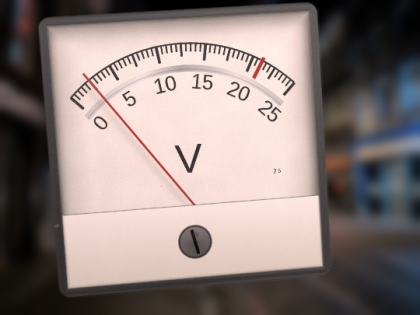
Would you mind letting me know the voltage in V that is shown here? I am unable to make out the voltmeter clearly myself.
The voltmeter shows 2.5 V
